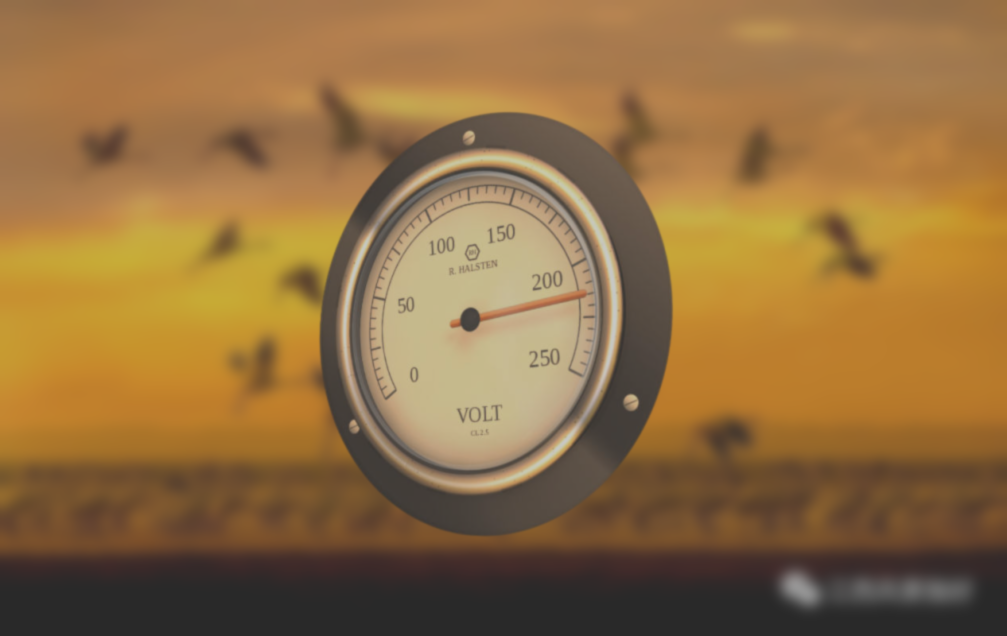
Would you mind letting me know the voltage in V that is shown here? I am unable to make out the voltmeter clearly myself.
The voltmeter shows 215 V
